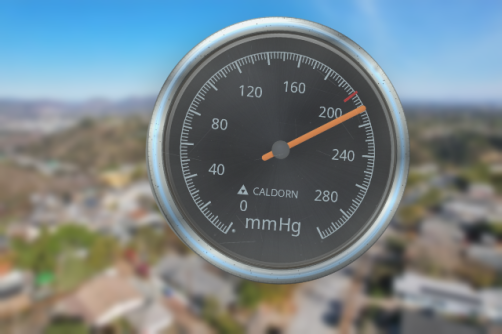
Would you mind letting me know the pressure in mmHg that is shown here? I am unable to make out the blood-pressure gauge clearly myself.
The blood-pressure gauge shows 210 mmHg
